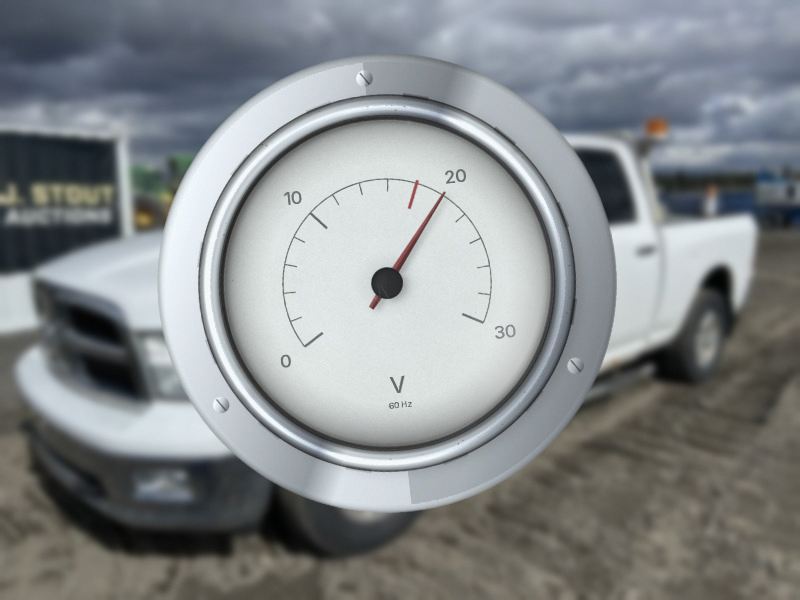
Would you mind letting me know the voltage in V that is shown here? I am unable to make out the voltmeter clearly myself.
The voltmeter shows 20 V
